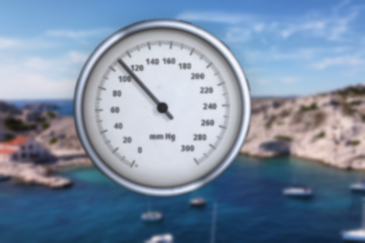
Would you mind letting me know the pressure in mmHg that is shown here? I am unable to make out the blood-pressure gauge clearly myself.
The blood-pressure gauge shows 110 mmHg
